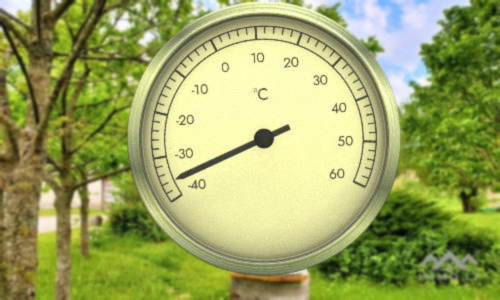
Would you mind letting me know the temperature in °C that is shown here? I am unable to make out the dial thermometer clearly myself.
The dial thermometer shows -36 °C
